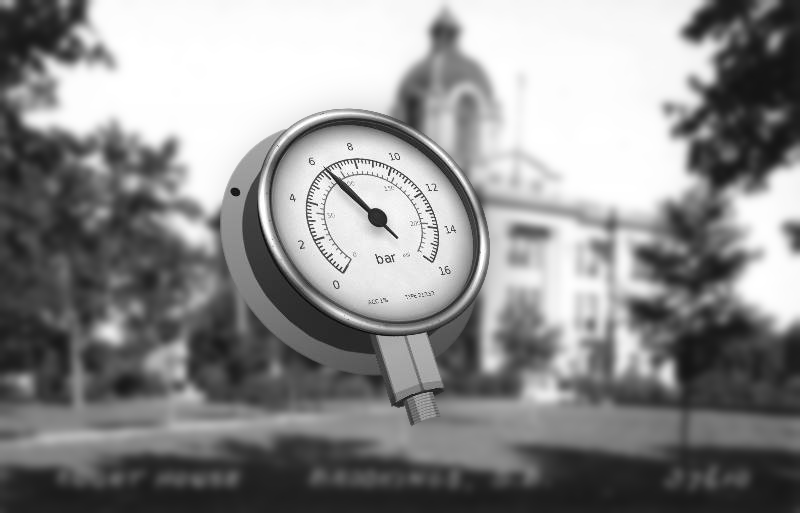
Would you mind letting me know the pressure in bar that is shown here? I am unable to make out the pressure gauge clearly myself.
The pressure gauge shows 6 bar
